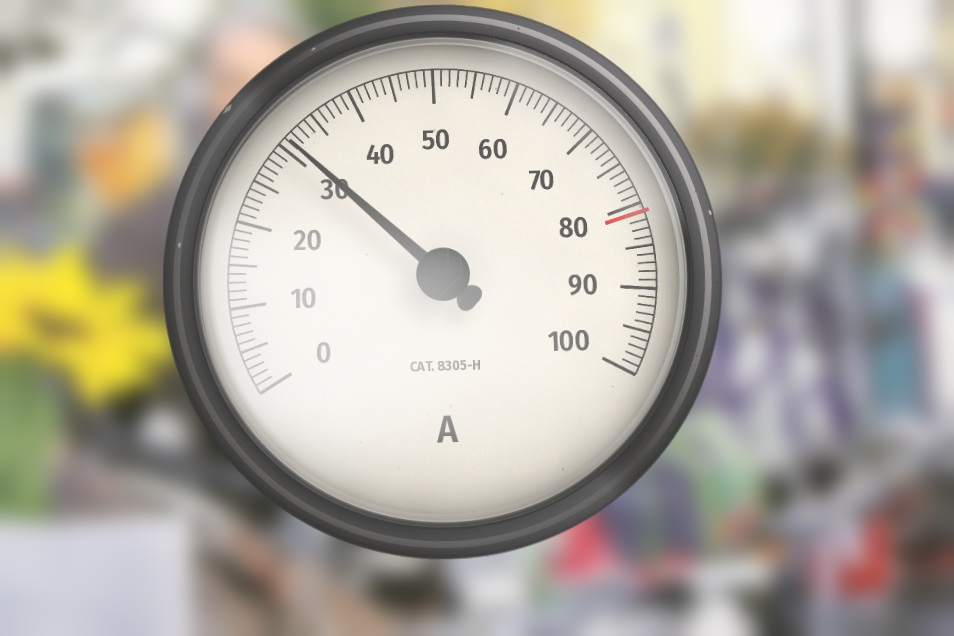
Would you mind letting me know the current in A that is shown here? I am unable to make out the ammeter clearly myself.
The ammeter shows 31 A
